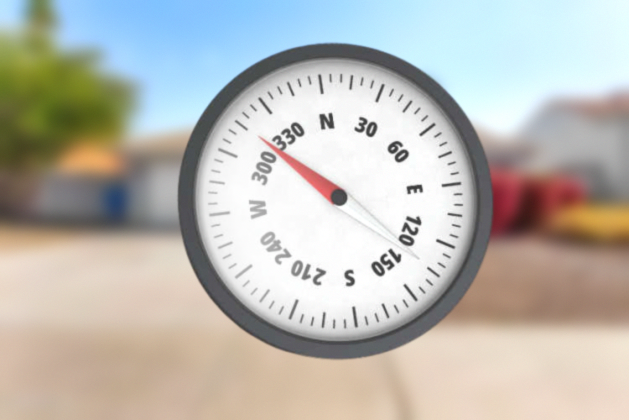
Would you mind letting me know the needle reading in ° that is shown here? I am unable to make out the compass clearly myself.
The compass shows 315 °
